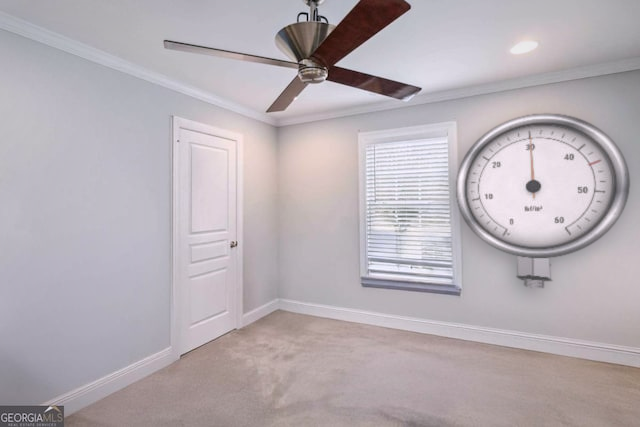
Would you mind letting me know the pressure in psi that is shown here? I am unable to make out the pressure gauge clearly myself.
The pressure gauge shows 30 psi
